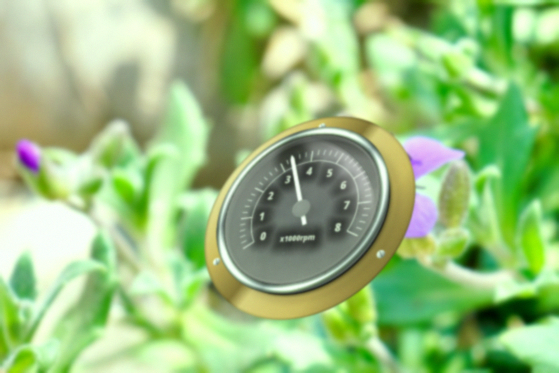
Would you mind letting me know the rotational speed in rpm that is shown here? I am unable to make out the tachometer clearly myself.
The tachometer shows 3400 rpm
